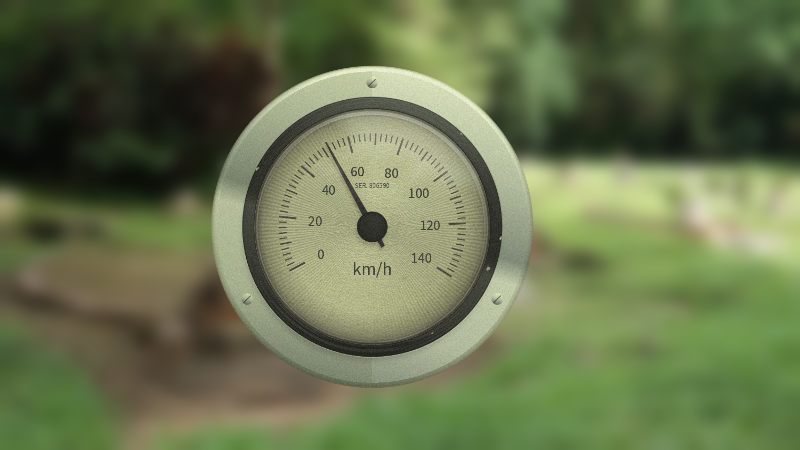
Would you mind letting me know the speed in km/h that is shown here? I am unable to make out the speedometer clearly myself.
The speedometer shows 52 km/h
